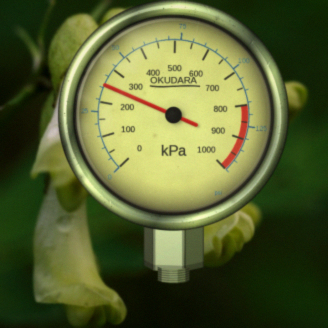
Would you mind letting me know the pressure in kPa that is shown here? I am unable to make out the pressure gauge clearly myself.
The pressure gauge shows 250 kPa
